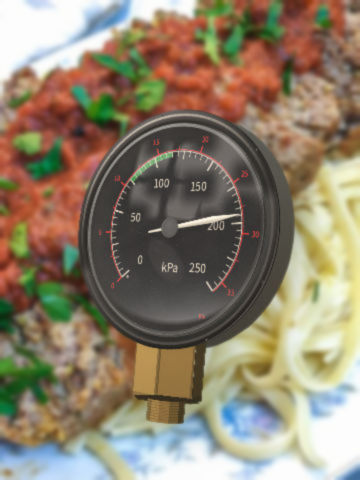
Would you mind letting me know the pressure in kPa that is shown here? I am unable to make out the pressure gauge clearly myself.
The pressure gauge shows 195 kPa
